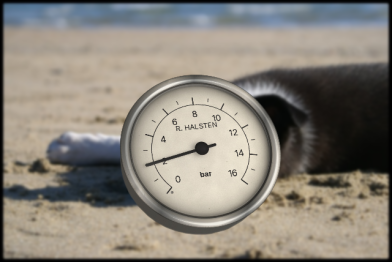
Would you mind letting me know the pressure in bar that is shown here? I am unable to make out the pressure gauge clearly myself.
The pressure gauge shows 2 bar
